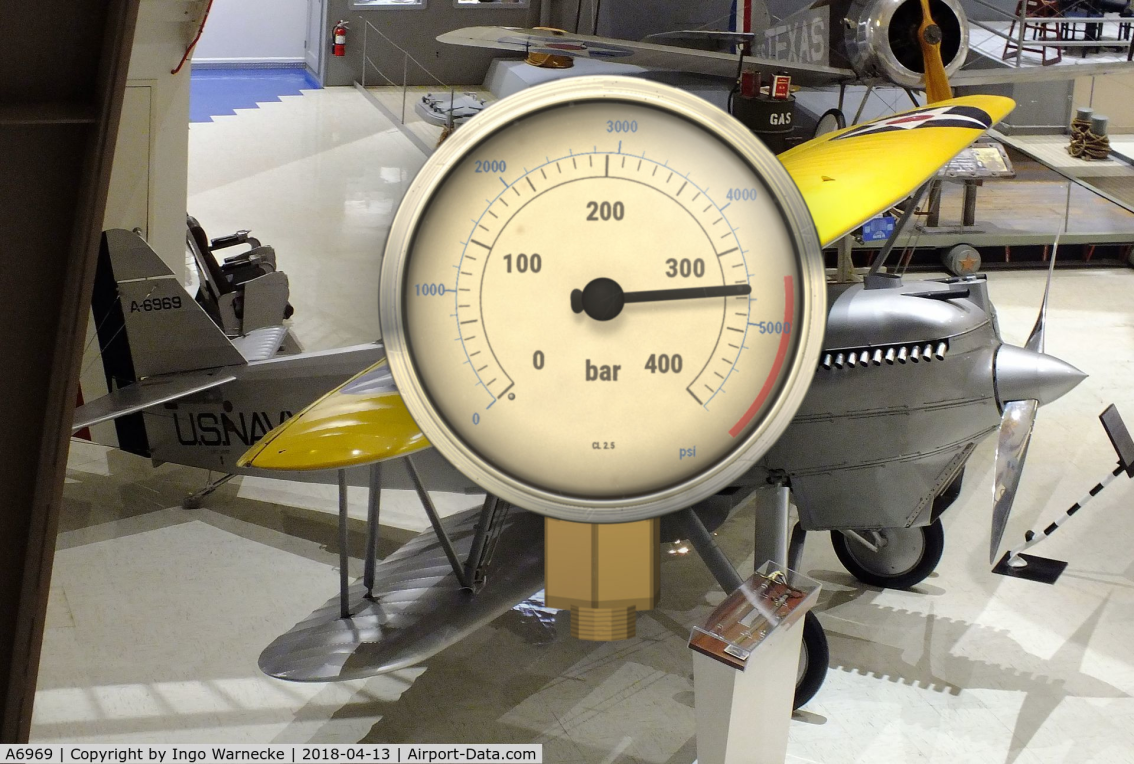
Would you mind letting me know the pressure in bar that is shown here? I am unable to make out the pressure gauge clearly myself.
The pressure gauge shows 325 bar
